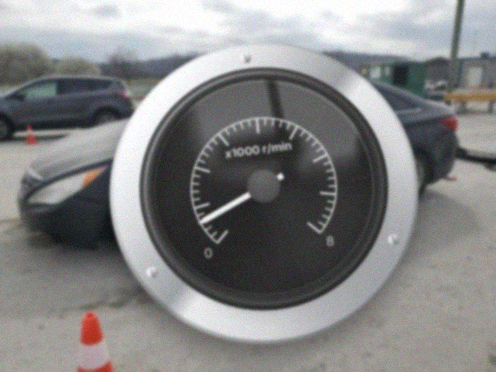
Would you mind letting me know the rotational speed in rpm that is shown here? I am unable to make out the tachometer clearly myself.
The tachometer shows 600 rpm
